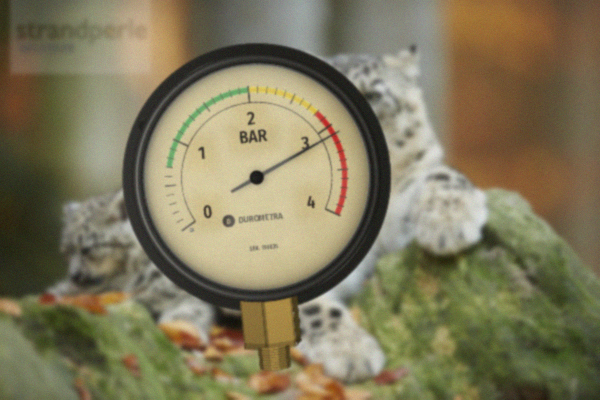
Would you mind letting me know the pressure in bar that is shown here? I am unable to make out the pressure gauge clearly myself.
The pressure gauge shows 3.1 bar
